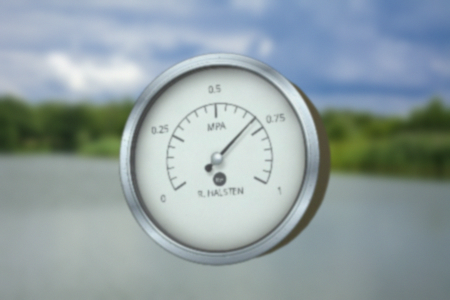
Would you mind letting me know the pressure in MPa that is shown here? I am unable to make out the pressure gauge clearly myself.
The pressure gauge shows 0.7 MPa
